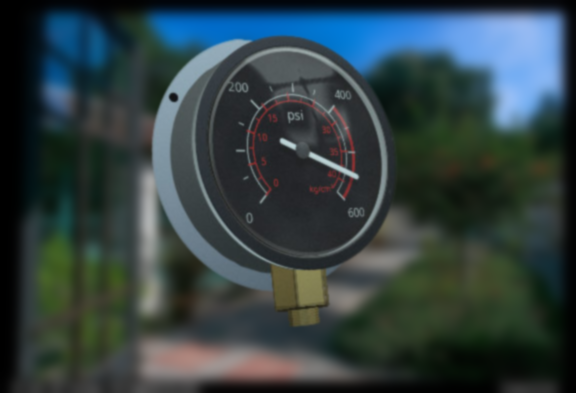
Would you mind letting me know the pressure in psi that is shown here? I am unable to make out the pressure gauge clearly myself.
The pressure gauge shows 550 psi
